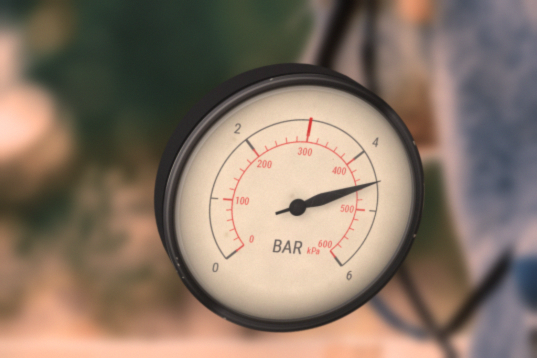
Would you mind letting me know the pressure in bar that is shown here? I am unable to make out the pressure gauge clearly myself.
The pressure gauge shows 4.5 bar
